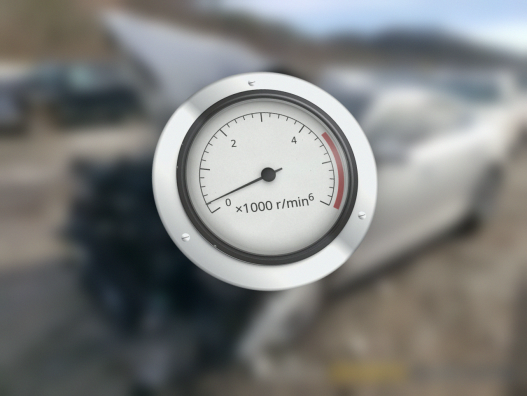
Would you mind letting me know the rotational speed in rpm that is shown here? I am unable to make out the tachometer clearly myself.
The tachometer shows 200 rpm
